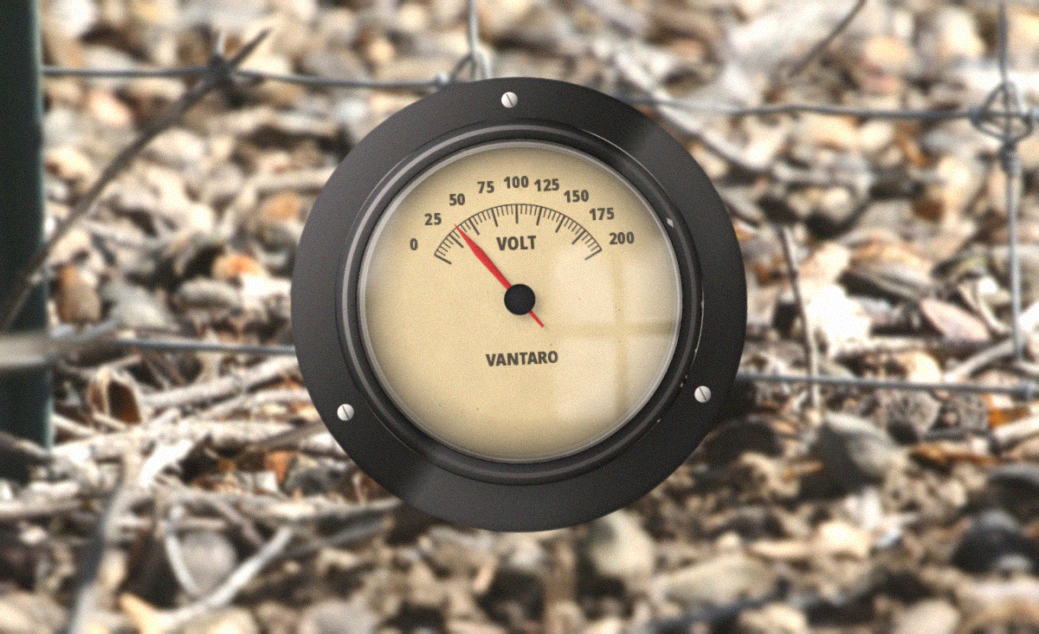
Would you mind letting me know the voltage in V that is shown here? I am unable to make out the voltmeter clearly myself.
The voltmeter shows 35 V
